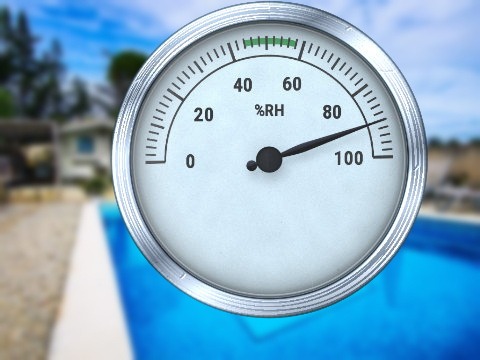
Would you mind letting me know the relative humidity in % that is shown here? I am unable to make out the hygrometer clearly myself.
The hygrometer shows 90 %
